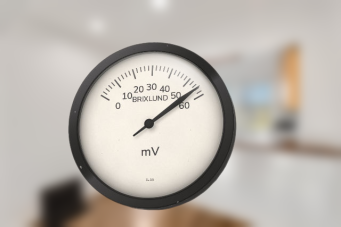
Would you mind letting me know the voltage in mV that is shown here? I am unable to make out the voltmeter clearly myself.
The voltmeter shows 56 mV
